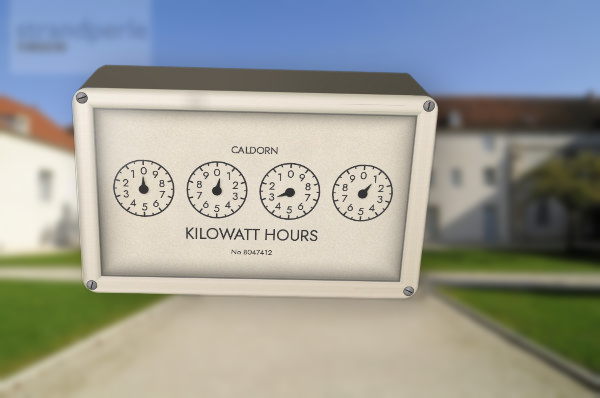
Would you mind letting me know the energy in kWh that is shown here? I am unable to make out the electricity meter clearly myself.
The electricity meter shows 31 kWh
